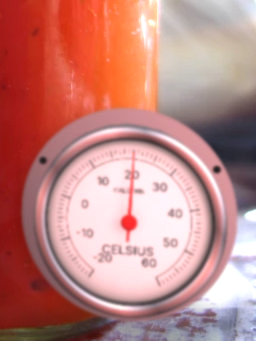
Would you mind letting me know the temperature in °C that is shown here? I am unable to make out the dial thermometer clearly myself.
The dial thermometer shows 20 °C
